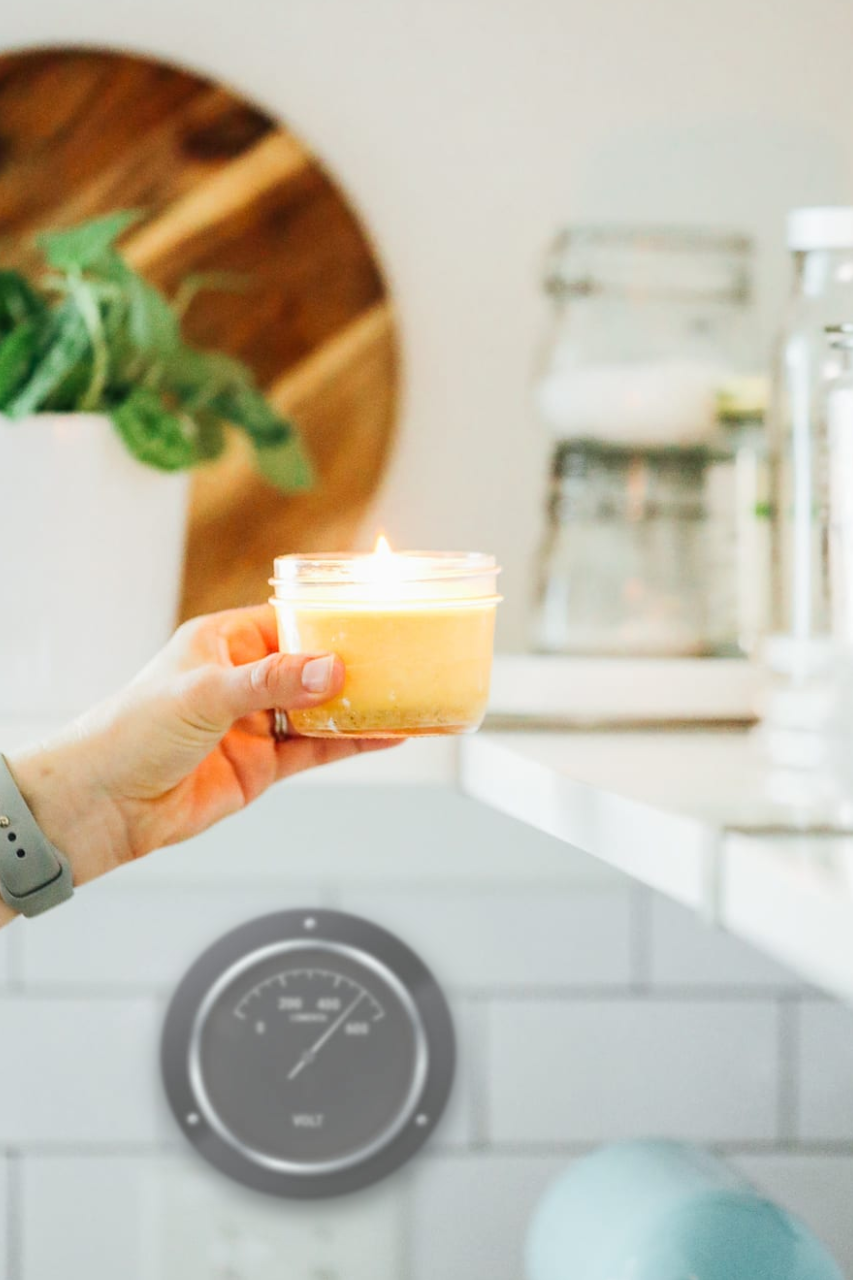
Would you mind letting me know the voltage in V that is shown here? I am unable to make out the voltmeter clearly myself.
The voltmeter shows 500 V
